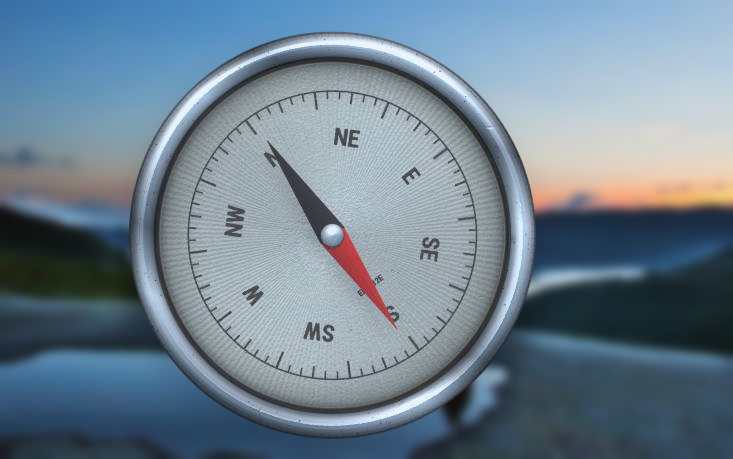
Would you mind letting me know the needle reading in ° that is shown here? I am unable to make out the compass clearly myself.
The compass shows 182.5 °
